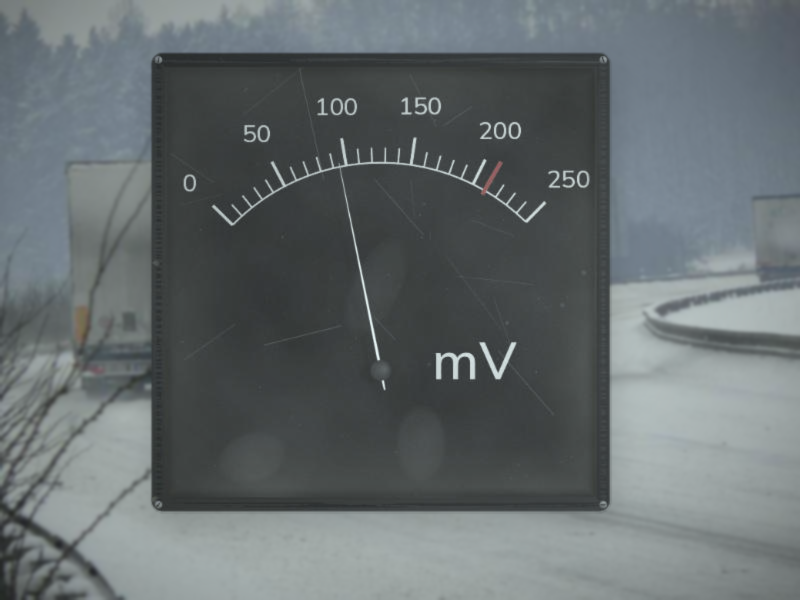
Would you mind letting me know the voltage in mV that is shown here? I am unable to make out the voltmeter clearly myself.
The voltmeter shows 95 mV
